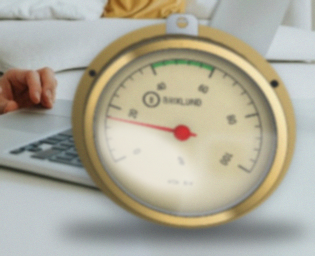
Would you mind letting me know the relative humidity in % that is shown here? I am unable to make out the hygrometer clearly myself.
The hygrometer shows 16 %
